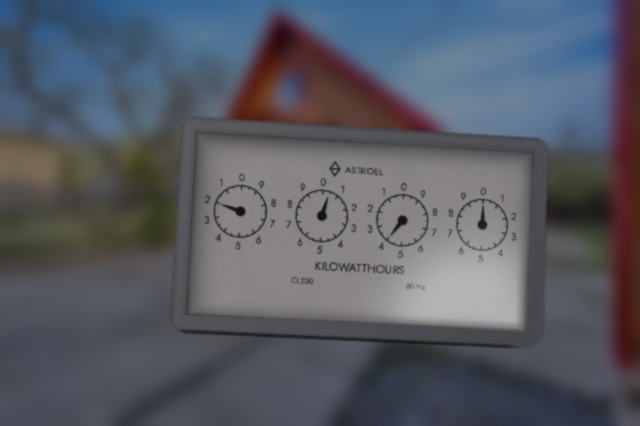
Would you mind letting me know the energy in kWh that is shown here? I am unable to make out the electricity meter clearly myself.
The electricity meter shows 2040 kWh
